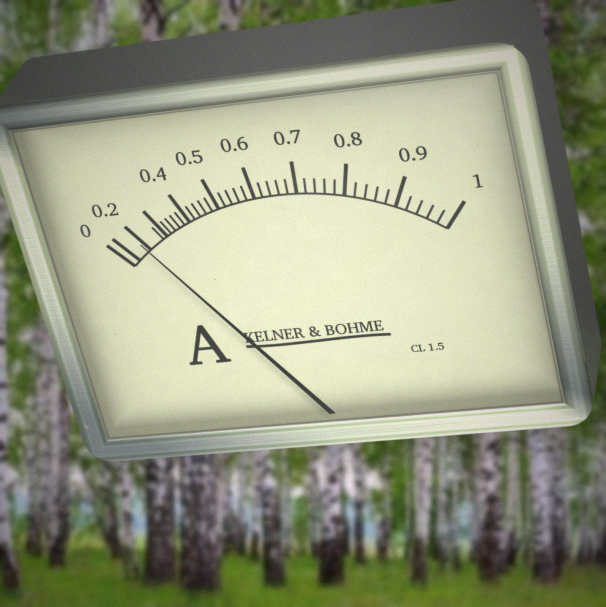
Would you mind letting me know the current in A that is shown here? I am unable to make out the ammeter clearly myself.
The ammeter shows 0.2 A
